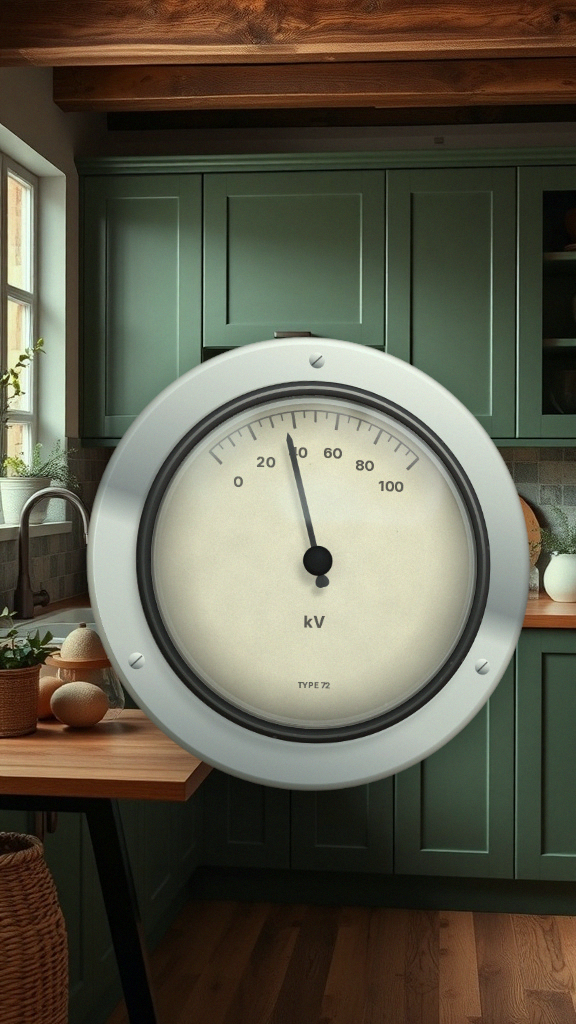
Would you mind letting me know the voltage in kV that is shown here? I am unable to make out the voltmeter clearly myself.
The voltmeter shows 35 kV
